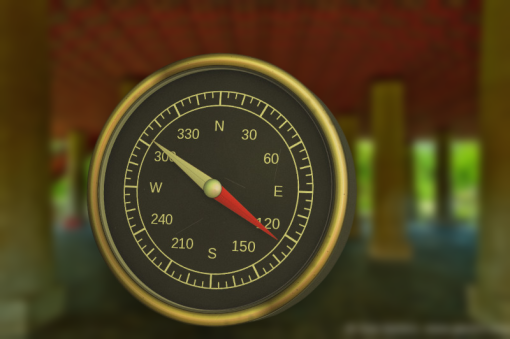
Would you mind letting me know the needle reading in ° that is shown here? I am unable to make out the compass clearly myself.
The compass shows 125 °
